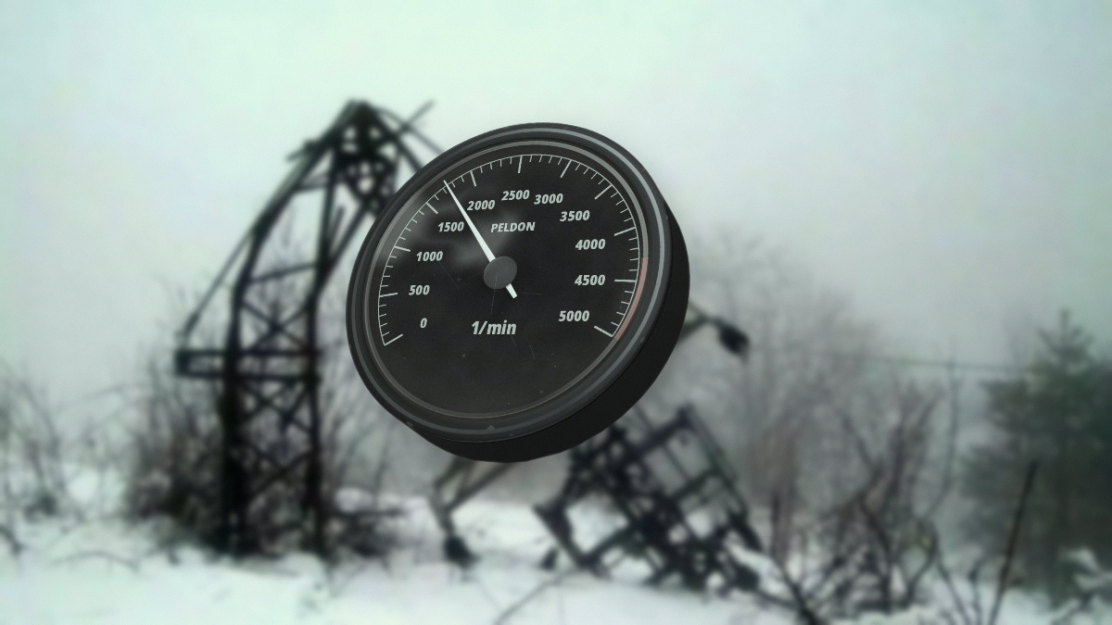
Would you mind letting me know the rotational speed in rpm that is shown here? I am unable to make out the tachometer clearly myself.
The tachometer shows 1750 rpm
